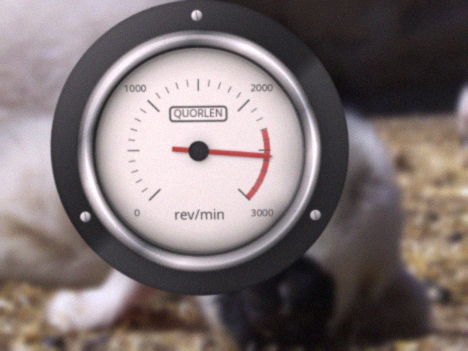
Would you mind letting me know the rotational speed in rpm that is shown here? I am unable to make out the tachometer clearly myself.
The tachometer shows 2550 rpm
